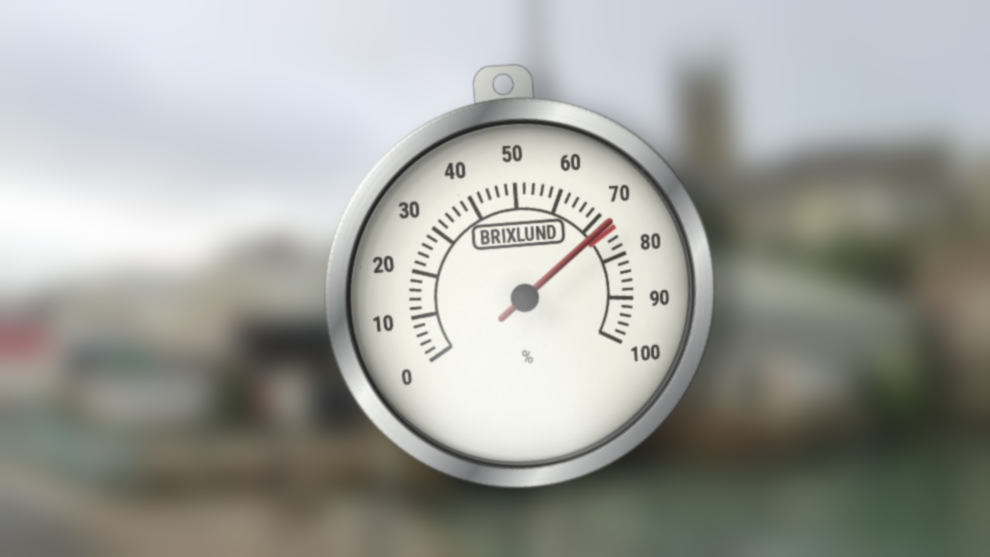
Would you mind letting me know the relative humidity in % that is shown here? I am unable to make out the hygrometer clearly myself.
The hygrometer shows 72 %
